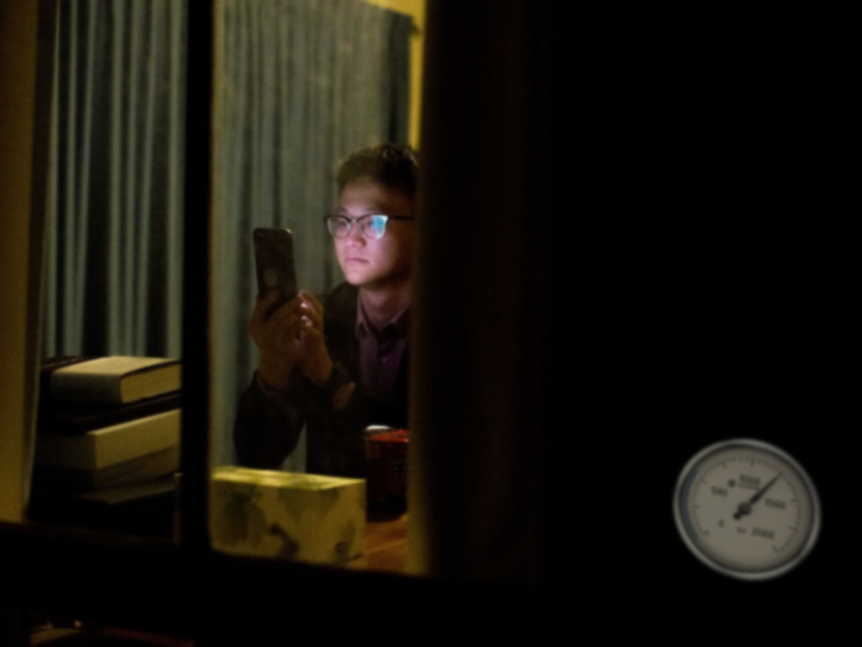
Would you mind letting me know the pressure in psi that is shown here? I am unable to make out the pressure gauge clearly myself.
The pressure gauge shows 1250 psi
